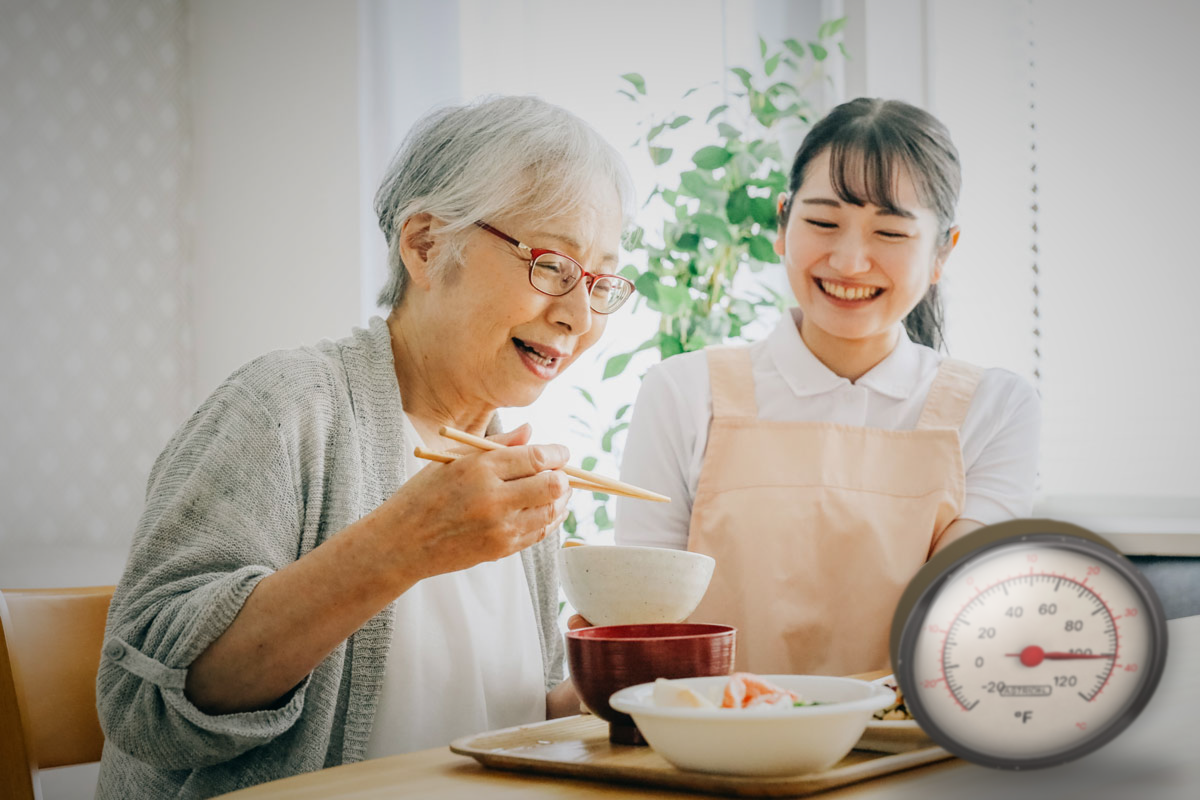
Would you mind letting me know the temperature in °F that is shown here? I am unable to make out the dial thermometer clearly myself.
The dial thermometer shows 100 °F
